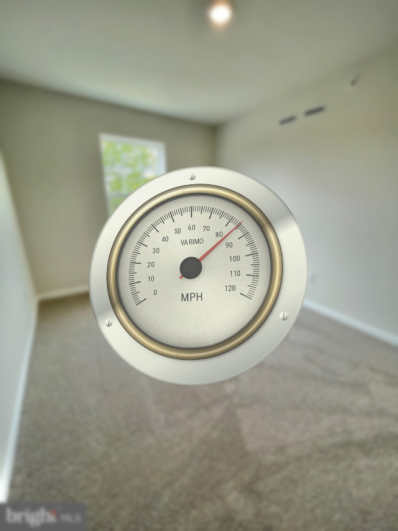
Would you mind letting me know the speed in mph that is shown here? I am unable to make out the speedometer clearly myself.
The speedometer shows 85 mph
